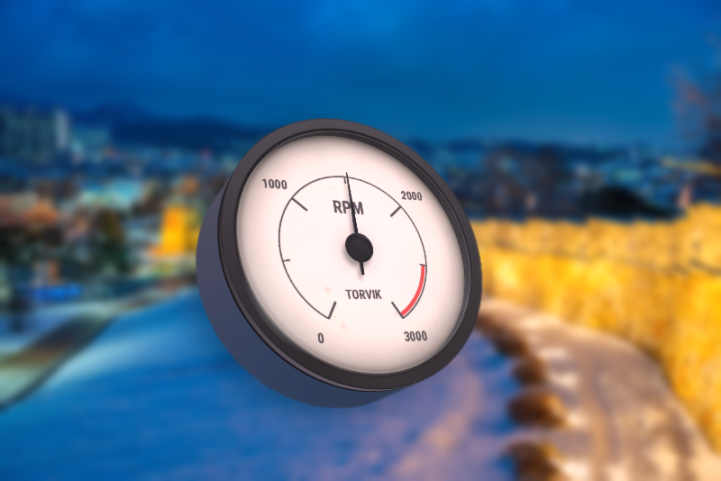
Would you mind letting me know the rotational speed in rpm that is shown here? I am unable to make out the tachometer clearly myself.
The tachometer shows 1500 rpm
